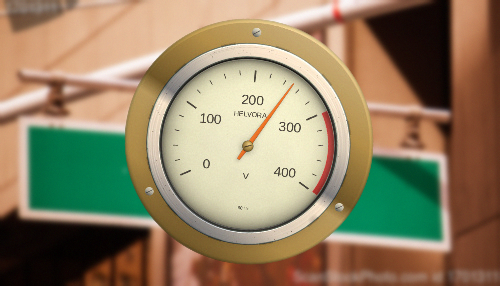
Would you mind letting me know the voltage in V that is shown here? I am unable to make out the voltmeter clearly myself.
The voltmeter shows 250 V
